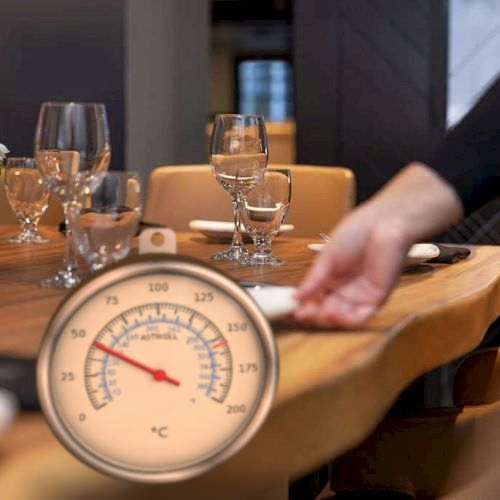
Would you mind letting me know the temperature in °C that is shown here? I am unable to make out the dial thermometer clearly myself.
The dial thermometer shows 50 °C
